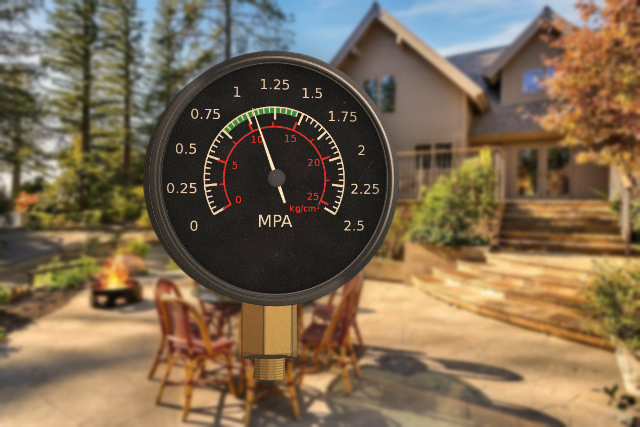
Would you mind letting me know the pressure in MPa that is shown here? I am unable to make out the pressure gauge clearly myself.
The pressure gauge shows 1.05 MPa
